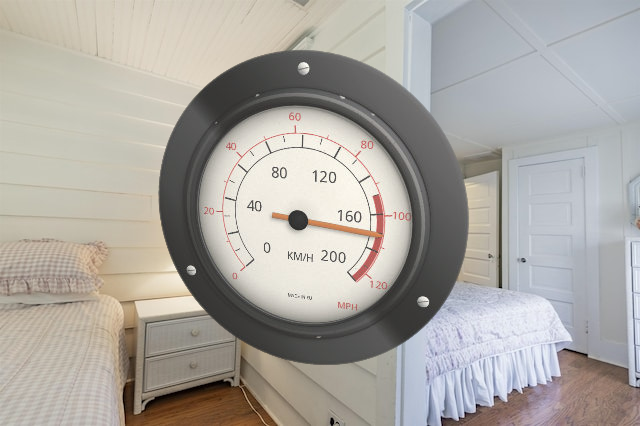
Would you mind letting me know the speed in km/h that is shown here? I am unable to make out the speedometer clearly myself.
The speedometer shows 170 km/h
